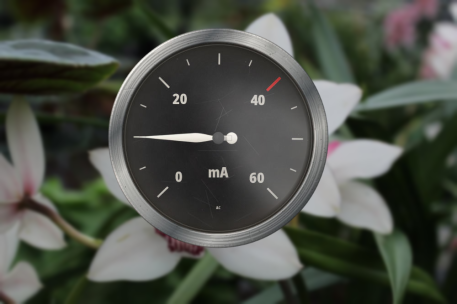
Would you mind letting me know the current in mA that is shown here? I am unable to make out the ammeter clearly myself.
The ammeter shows 10 mA
